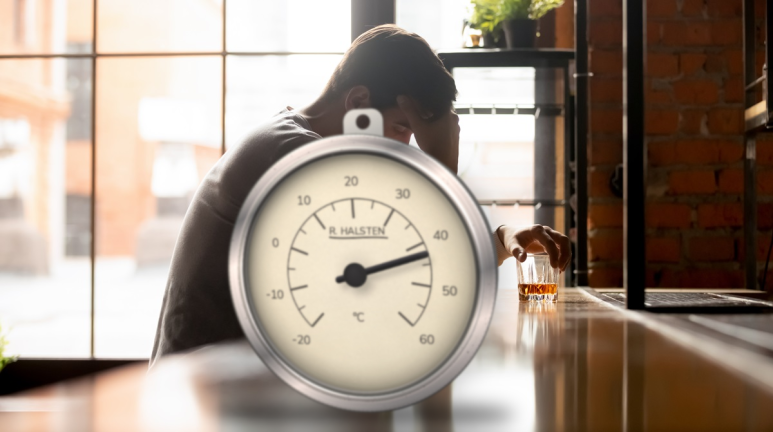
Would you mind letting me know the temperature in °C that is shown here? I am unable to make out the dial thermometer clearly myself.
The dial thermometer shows 42.5 °C
